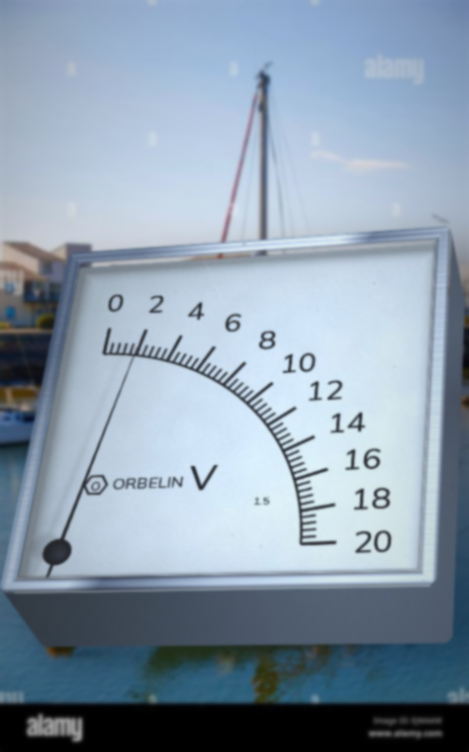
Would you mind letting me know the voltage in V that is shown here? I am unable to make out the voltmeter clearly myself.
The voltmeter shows 2 V
